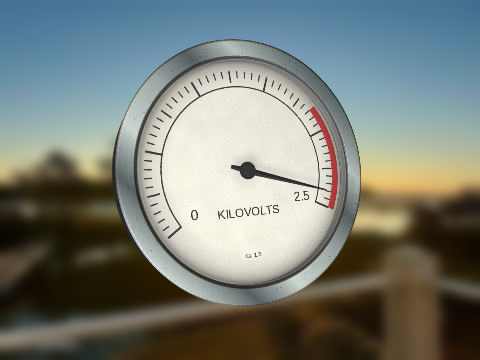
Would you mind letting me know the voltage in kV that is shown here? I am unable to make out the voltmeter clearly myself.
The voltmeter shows 2.4 kV
